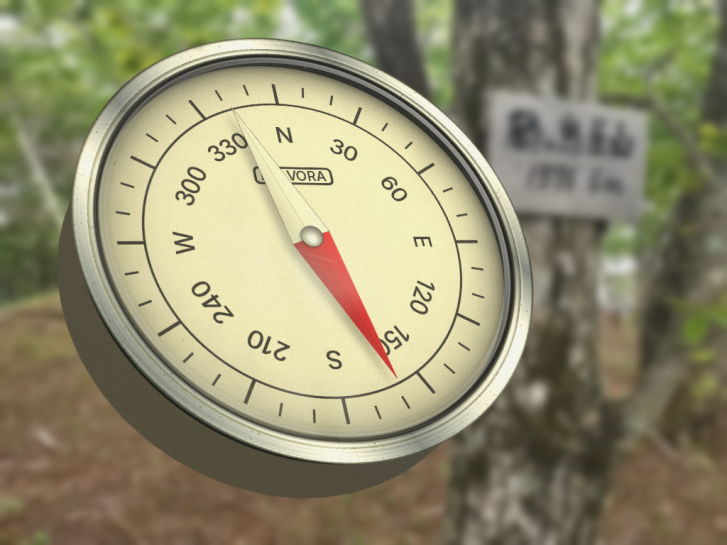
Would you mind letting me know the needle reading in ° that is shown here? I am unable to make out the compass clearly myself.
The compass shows 160 °
